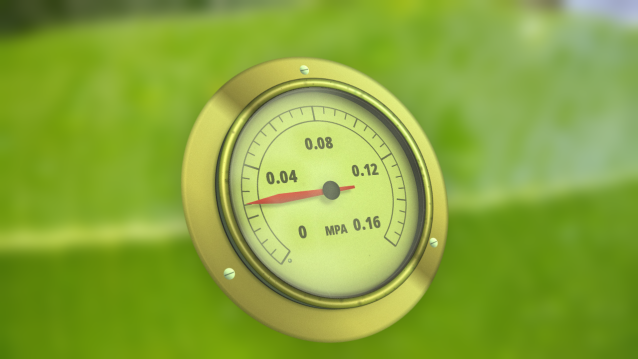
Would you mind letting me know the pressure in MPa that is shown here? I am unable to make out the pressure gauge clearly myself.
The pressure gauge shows 0.025 MPa
